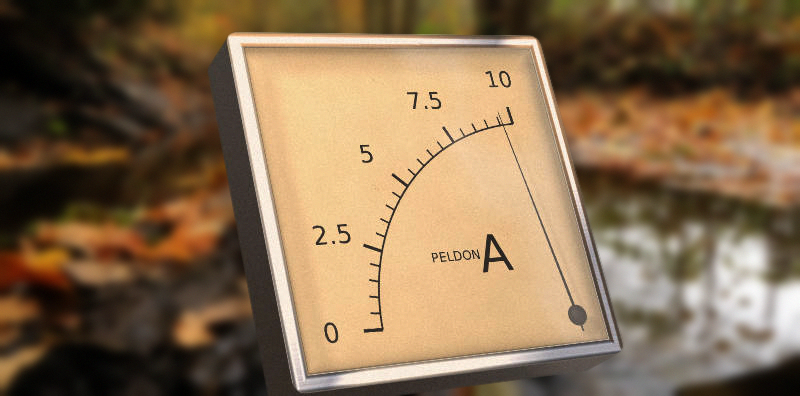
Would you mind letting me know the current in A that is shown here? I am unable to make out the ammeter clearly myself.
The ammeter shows 9.5 A
